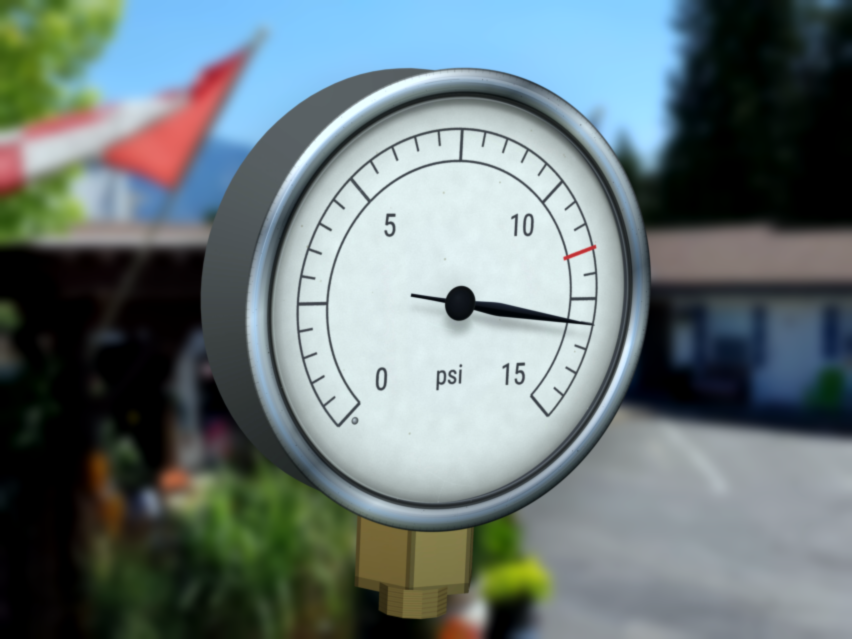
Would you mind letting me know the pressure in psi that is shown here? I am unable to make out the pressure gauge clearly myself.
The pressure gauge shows 13 psi
